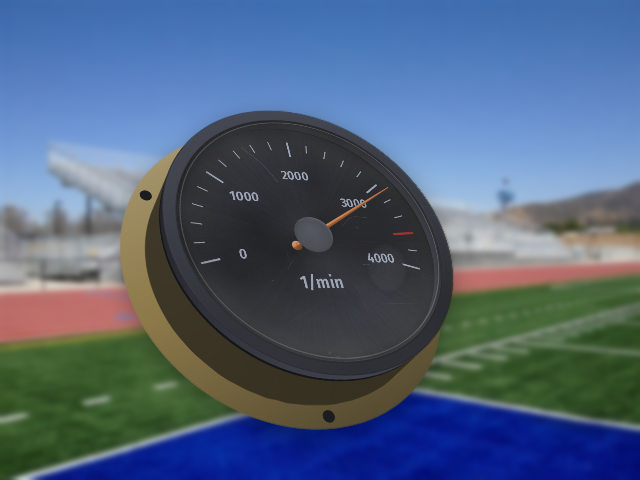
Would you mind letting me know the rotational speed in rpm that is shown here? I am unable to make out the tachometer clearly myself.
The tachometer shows 3100 rpm
